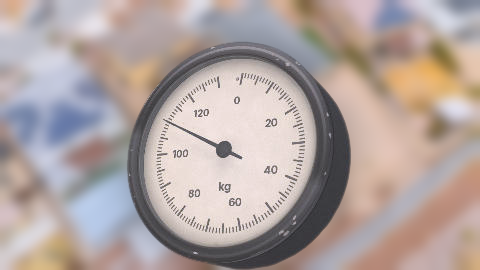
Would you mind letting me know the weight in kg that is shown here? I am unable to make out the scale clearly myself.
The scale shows 110 kg
